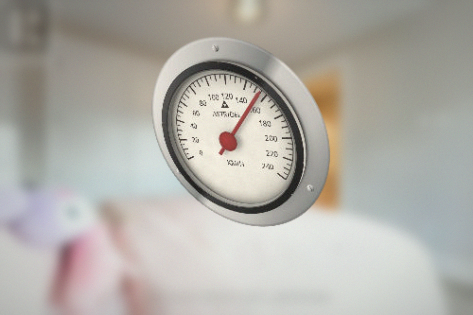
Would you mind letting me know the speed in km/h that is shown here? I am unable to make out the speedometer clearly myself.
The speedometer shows 155 km/h
